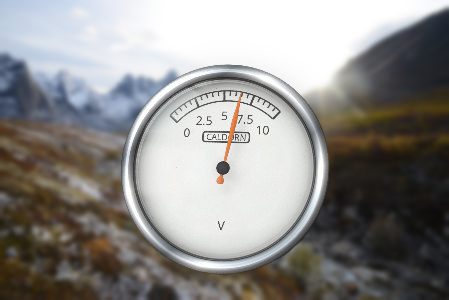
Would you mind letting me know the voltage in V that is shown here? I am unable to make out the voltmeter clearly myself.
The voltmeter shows 6.5 V
